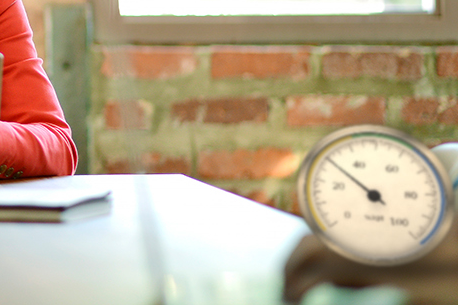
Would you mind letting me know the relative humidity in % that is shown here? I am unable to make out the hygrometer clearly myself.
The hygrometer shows 30 %
